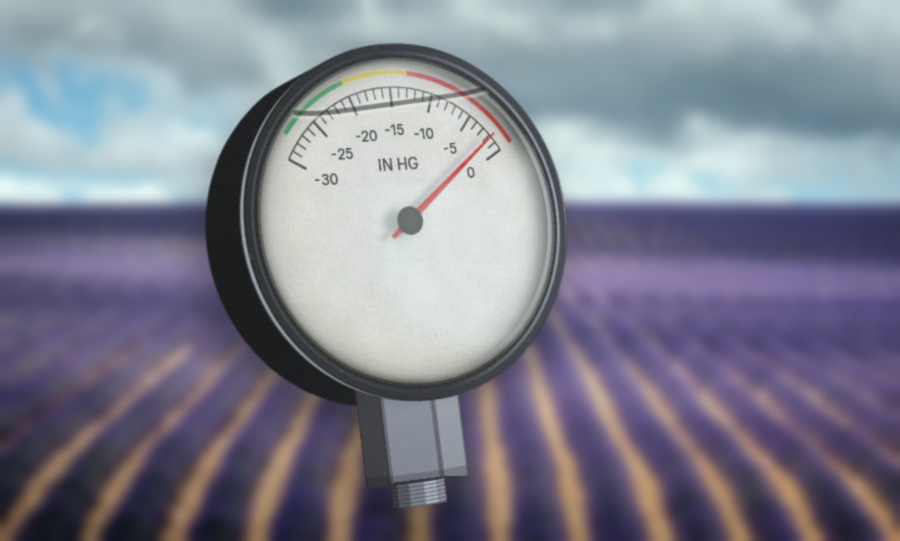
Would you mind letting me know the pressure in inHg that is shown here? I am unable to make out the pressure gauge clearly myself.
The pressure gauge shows -2 inHg
